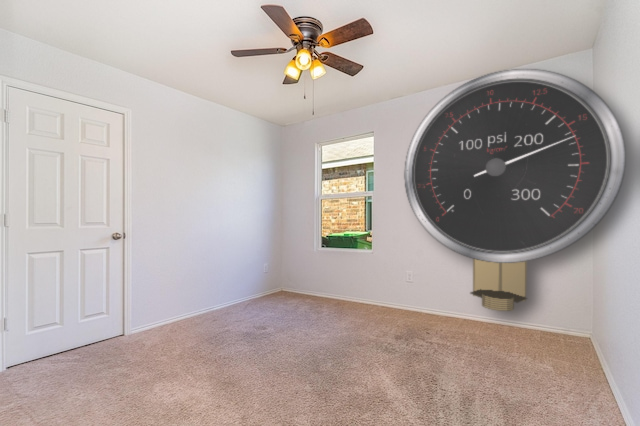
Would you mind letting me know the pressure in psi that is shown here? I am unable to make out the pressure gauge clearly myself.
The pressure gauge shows 225 psi
